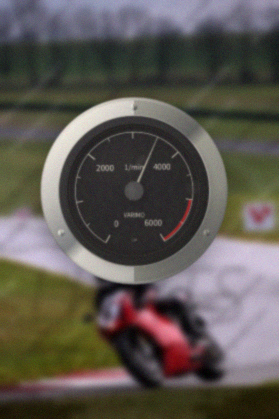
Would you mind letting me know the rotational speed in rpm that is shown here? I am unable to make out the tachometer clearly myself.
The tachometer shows 3500 rpm
